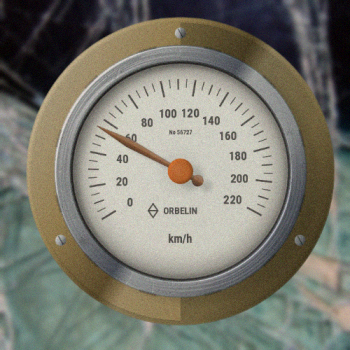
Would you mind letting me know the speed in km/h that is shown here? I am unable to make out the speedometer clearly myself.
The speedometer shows 55 km/h
